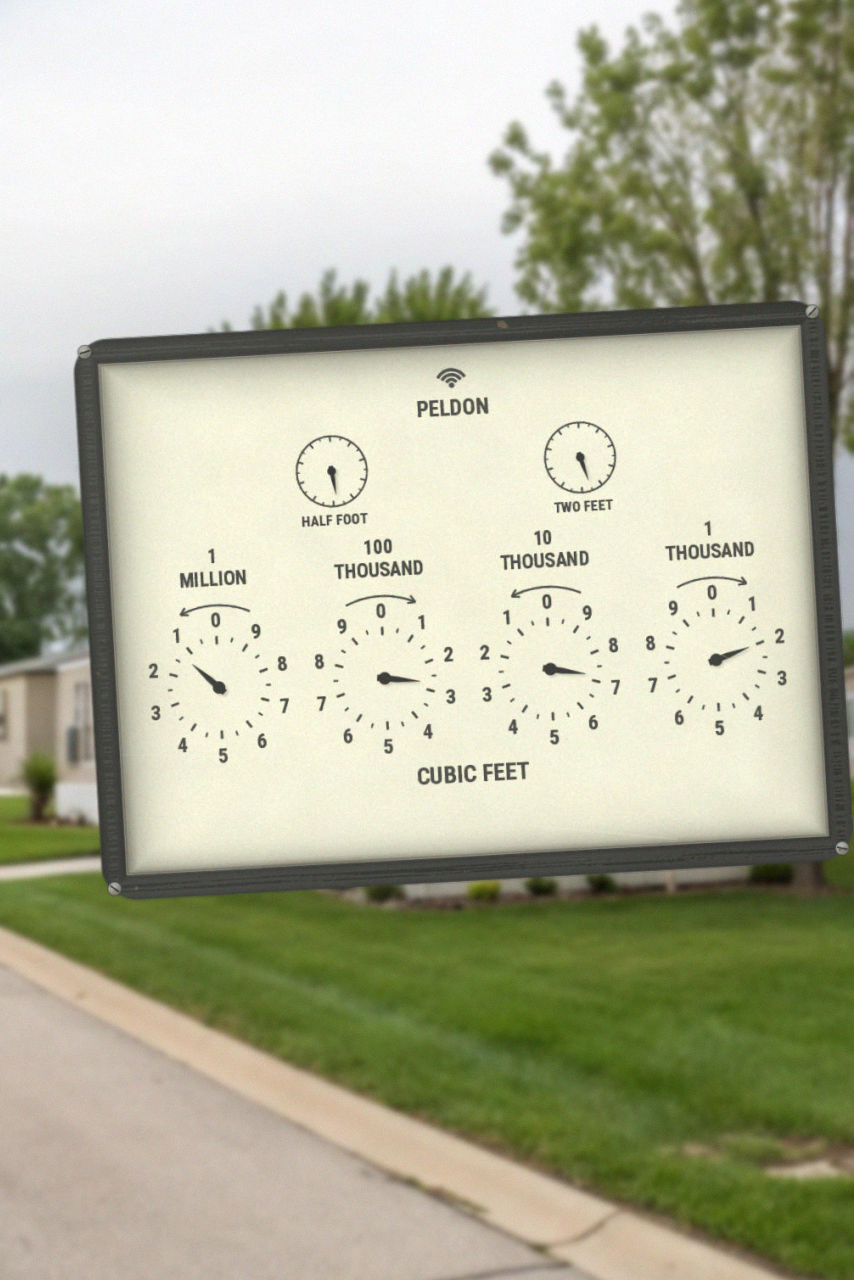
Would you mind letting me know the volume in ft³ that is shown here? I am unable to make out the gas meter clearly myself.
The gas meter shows 127200 ft³
